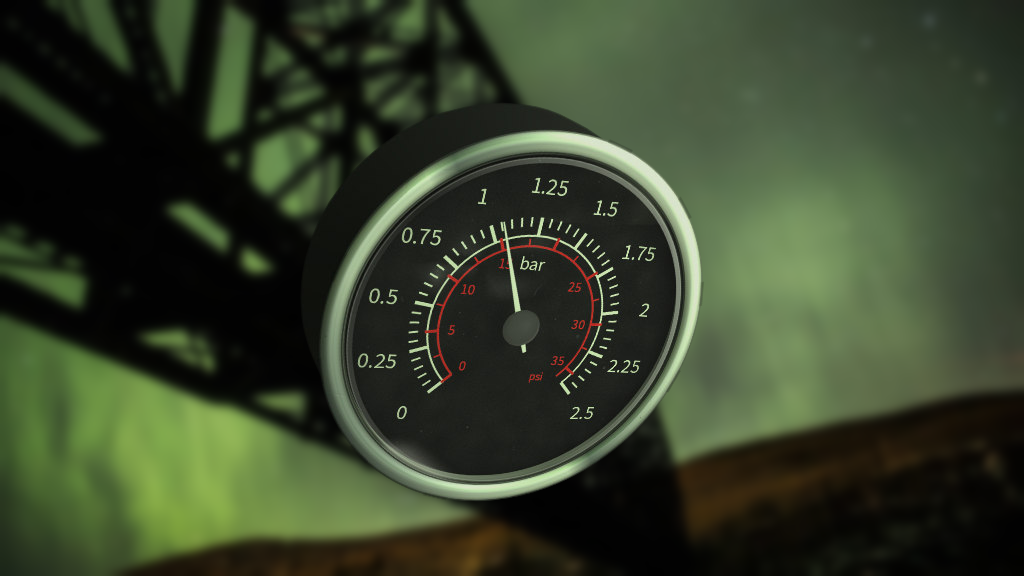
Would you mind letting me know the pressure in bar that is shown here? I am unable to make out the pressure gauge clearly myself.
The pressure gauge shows 1.05 bar
